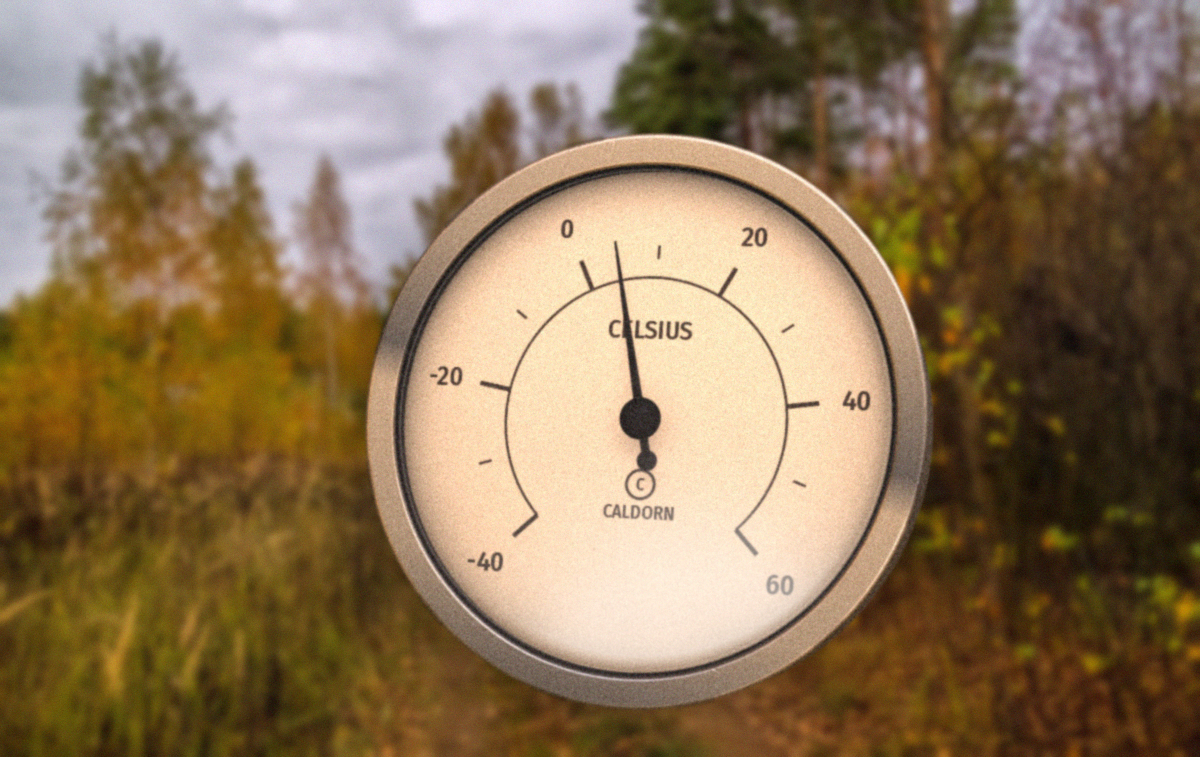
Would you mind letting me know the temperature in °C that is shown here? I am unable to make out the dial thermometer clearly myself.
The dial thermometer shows 5 °C
